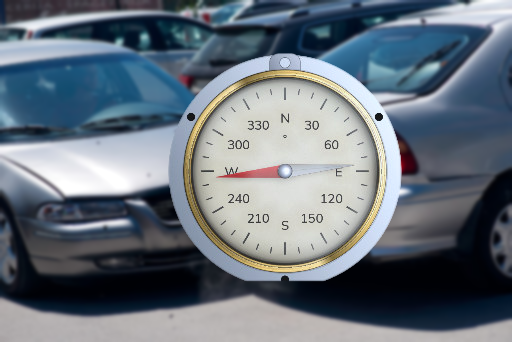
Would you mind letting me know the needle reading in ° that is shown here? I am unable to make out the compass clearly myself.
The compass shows 265 °
